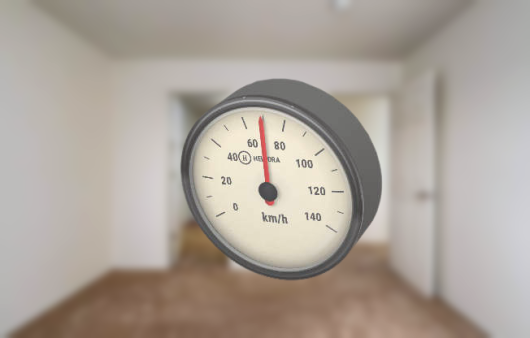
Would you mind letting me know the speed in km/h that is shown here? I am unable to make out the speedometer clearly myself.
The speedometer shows 70 km/h
